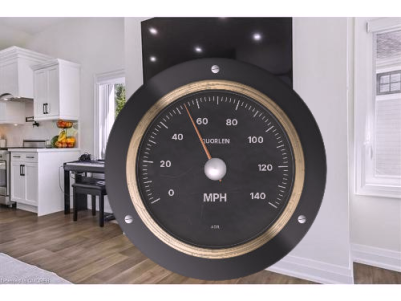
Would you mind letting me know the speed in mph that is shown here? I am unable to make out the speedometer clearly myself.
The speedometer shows 54 mph
